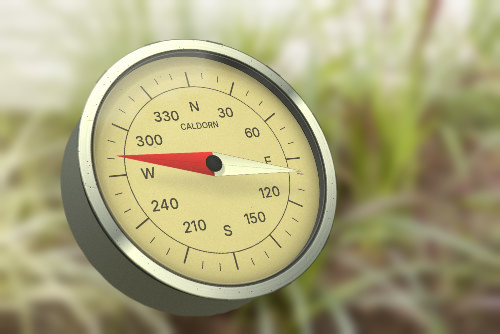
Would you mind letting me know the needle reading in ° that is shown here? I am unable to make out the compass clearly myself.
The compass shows 280 °
